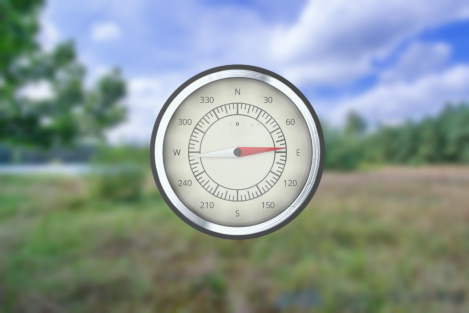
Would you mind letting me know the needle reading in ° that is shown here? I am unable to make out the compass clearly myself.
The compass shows 85 °
